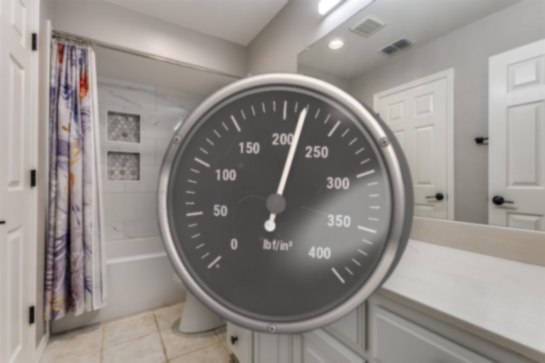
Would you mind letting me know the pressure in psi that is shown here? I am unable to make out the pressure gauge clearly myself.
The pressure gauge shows 220 psi
